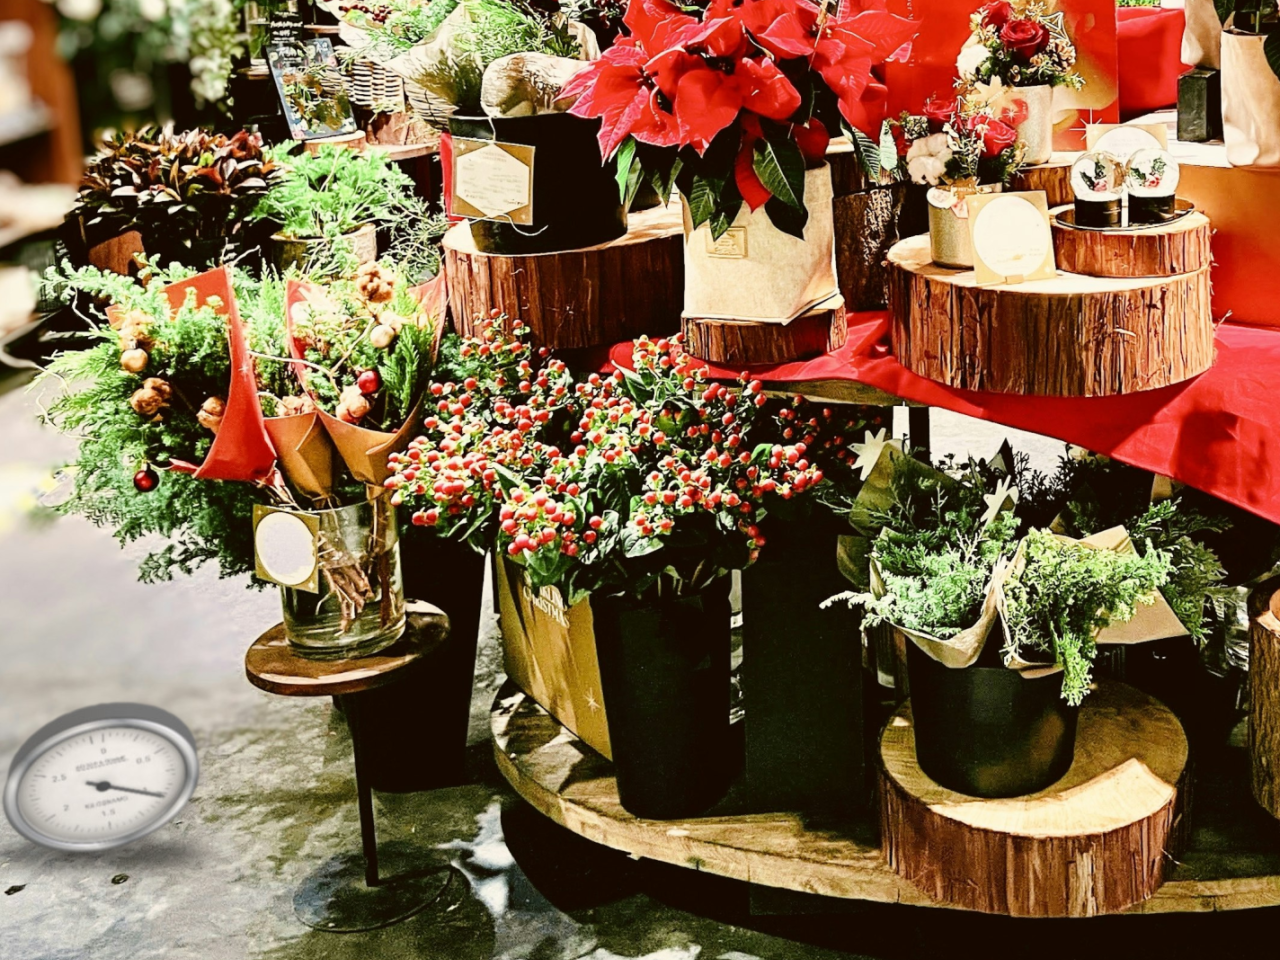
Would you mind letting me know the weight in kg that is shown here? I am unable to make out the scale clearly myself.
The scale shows 1 kg
